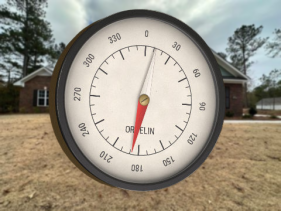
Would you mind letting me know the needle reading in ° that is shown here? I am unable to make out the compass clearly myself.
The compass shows 190 °
